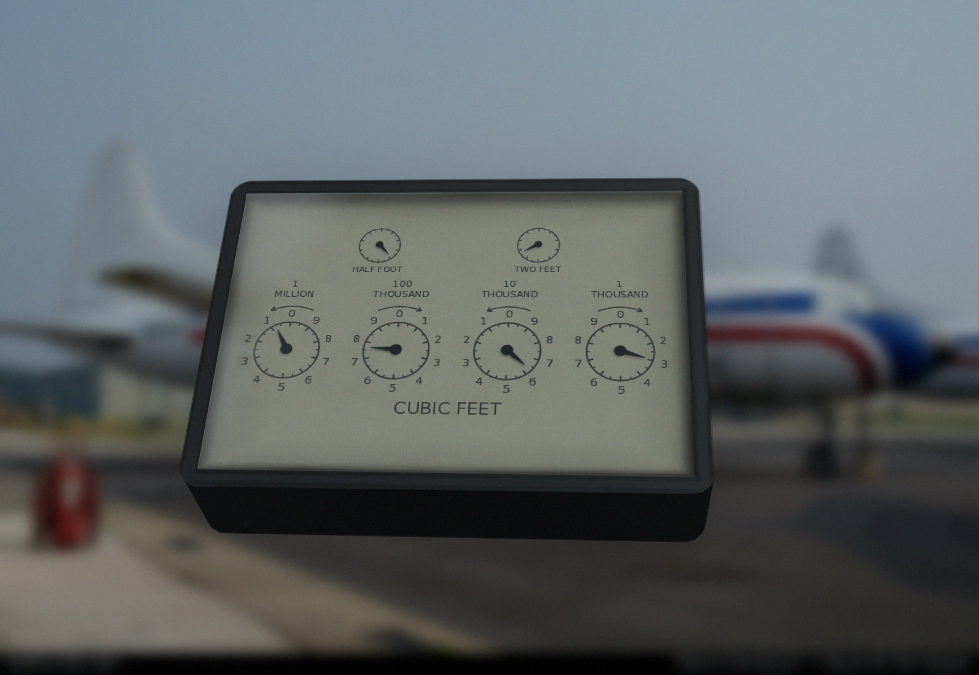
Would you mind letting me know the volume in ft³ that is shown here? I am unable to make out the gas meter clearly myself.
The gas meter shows 76300 ft³
